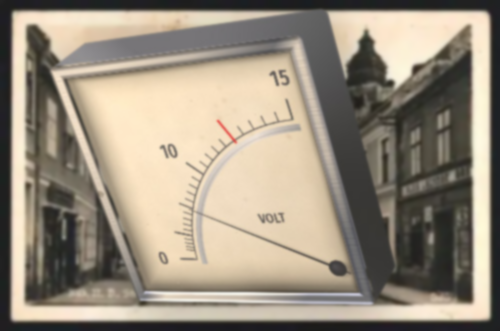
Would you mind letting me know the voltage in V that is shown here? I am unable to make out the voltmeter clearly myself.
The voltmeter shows 7.5 V
